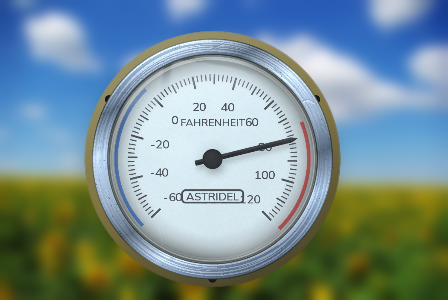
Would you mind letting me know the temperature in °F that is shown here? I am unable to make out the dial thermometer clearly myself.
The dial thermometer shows 80 °F
